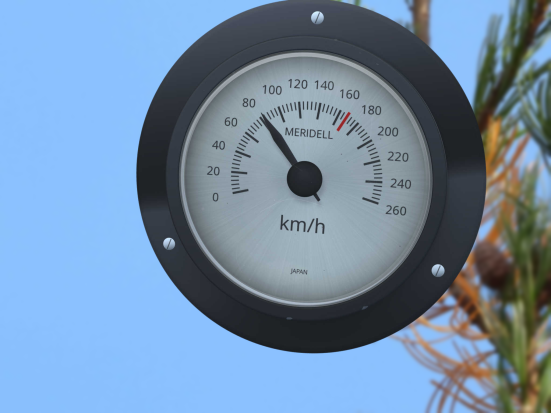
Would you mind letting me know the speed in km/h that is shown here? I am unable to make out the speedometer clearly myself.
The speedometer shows 84 km/h
